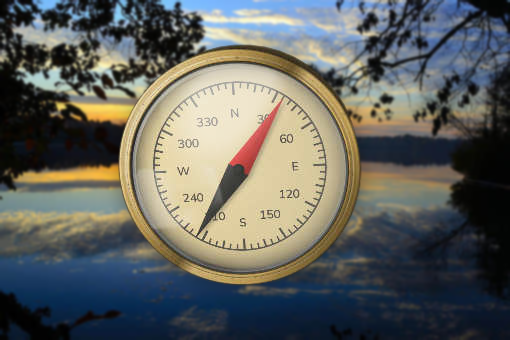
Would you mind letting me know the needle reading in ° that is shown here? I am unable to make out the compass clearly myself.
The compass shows 35 °
